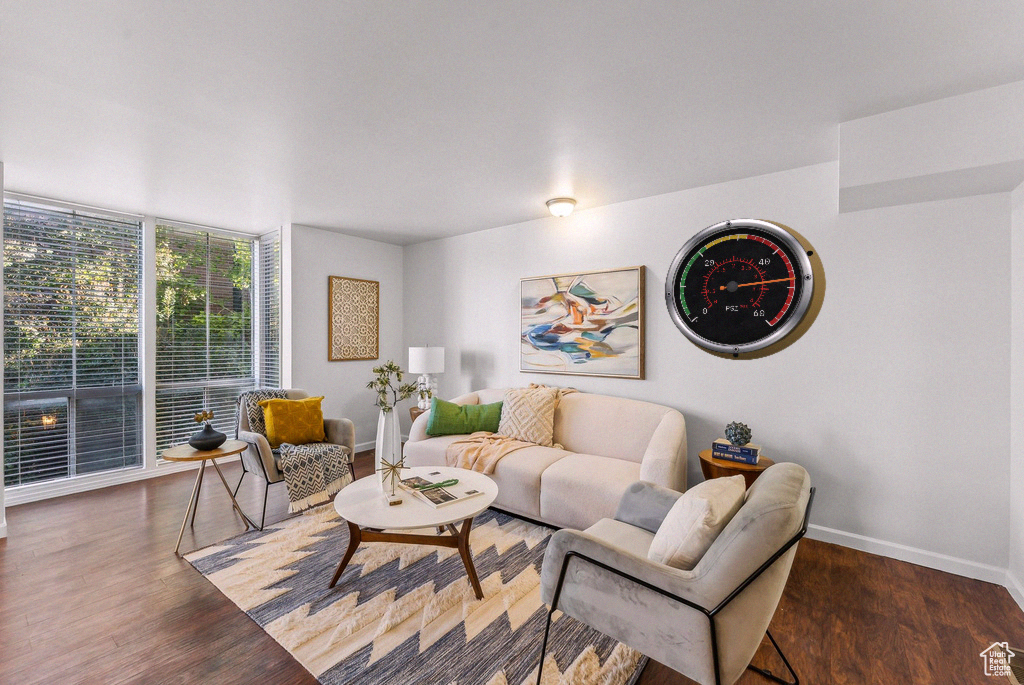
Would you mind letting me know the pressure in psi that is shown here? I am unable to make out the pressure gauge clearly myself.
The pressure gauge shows 48 psi
